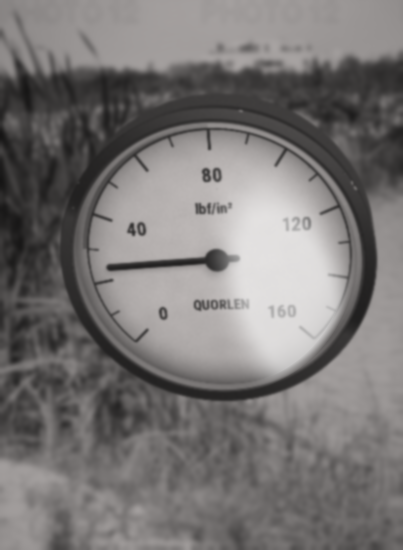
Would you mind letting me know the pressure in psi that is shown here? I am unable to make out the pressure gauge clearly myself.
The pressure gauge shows 25 psi
